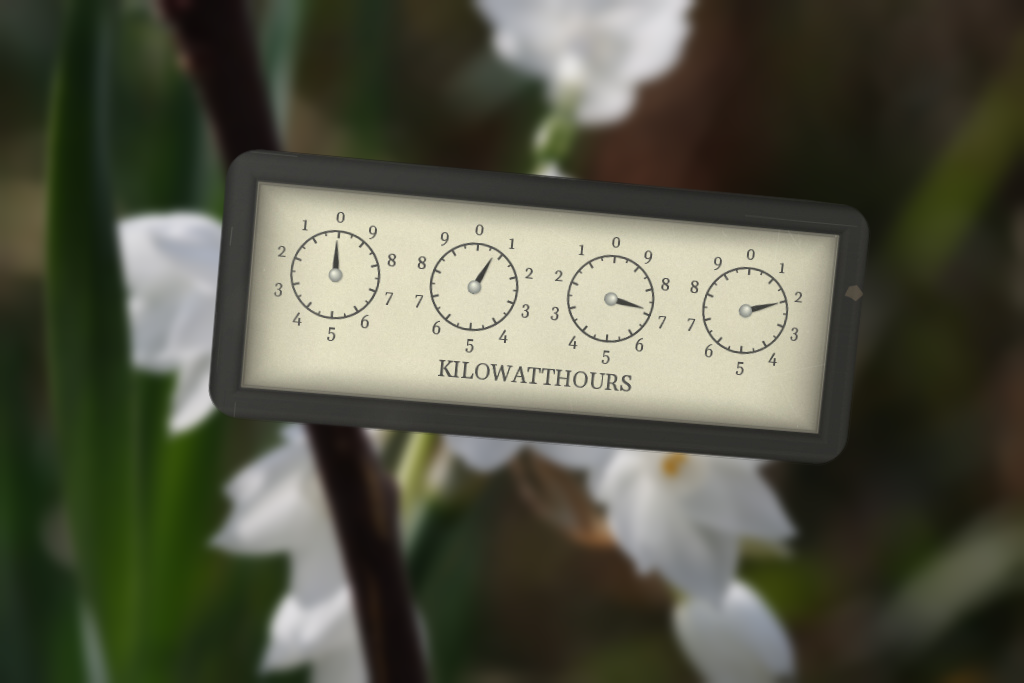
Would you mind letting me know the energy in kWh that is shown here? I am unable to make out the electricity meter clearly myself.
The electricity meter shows 72 kWh
